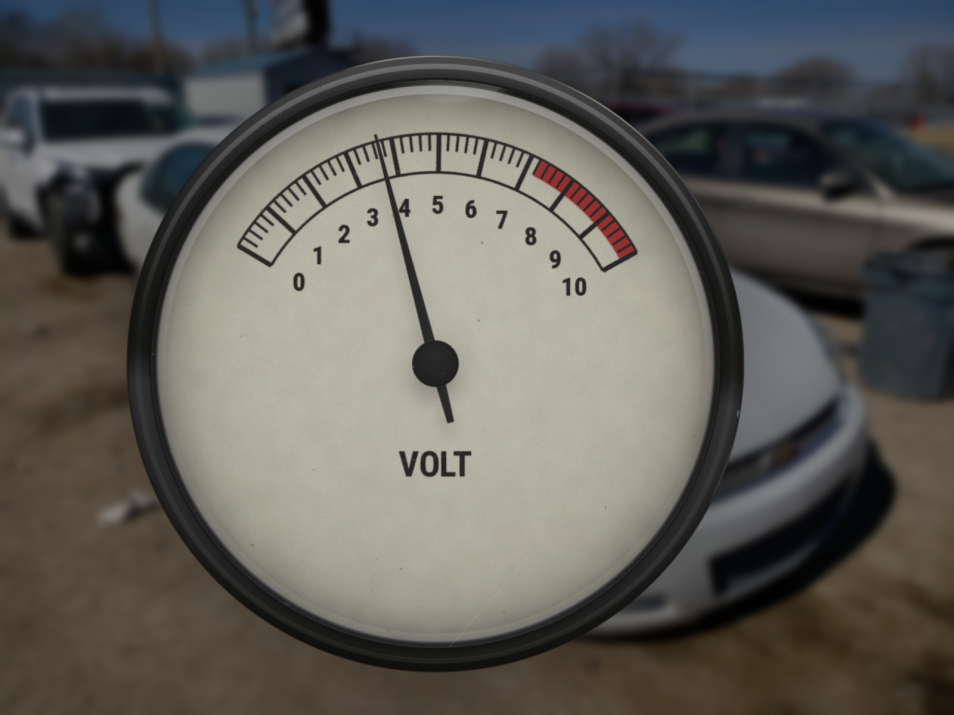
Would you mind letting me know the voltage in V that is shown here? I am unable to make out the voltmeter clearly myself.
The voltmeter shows 3.7 V
